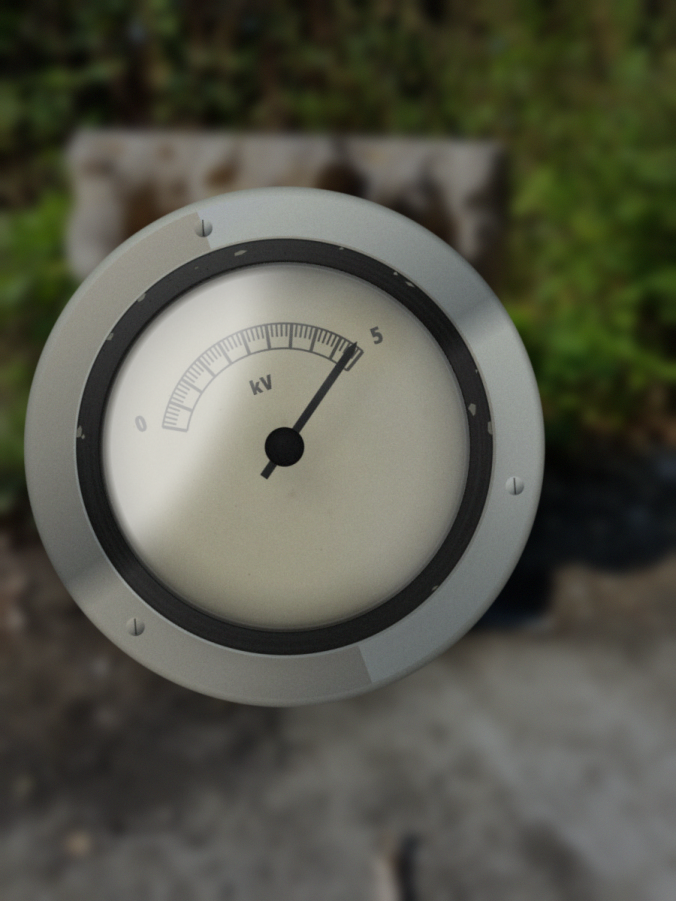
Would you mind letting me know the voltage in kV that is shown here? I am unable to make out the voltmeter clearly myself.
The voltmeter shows 4.8 kV
